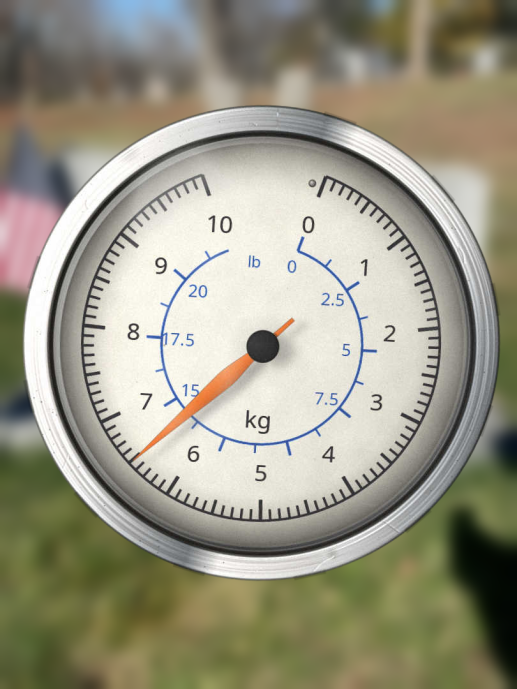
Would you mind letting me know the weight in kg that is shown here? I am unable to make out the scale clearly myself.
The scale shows 6.5 kg
